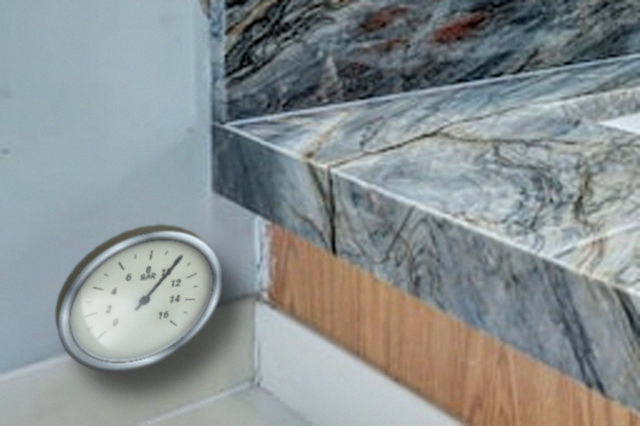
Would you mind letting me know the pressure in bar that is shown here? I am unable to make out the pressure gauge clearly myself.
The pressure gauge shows 10 bar
